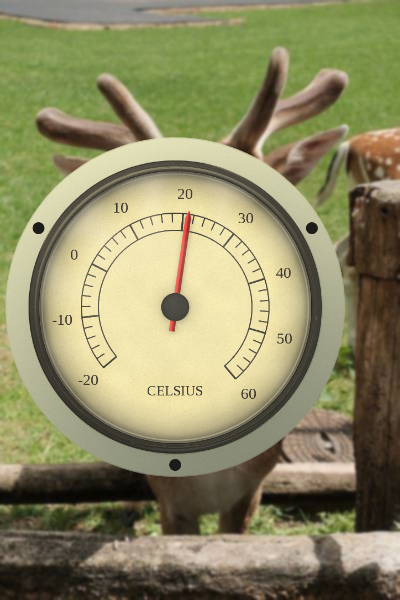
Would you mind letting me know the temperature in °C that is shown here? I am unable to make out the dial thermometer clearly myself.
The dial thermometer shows 21 °C
